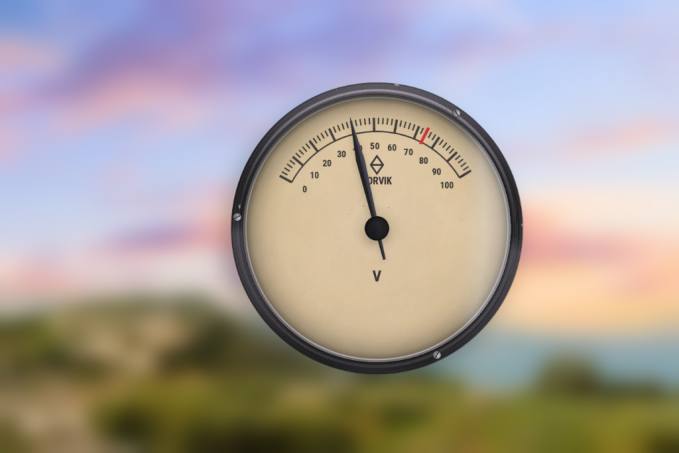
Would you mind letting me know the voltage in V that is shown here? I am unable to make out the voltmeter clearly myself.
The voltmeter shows 40 V
